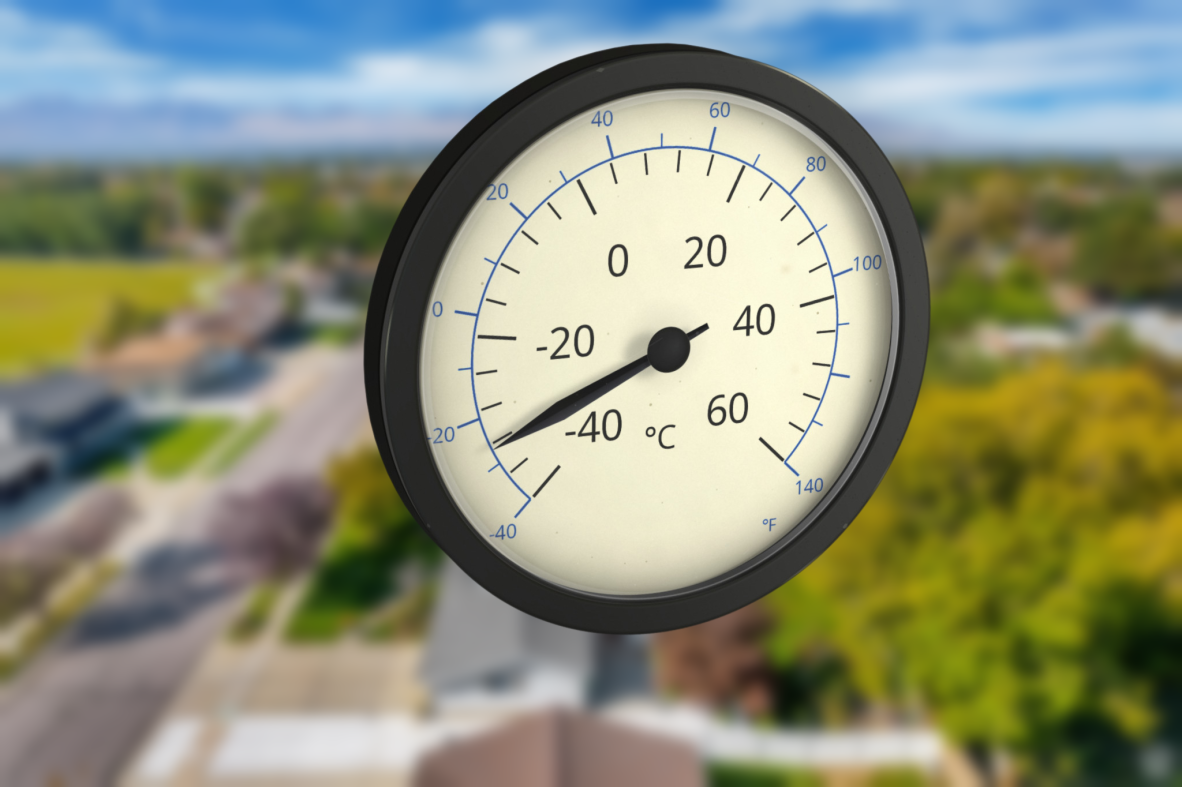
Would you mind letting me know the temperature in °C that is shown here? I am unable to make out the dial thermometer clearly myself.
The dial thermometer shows -32 °C
